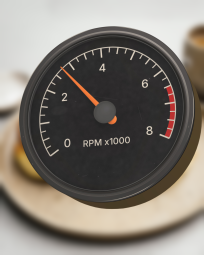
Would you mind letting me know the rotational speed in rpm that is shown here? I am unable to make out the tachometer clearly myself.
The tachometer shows 2750 rpm
